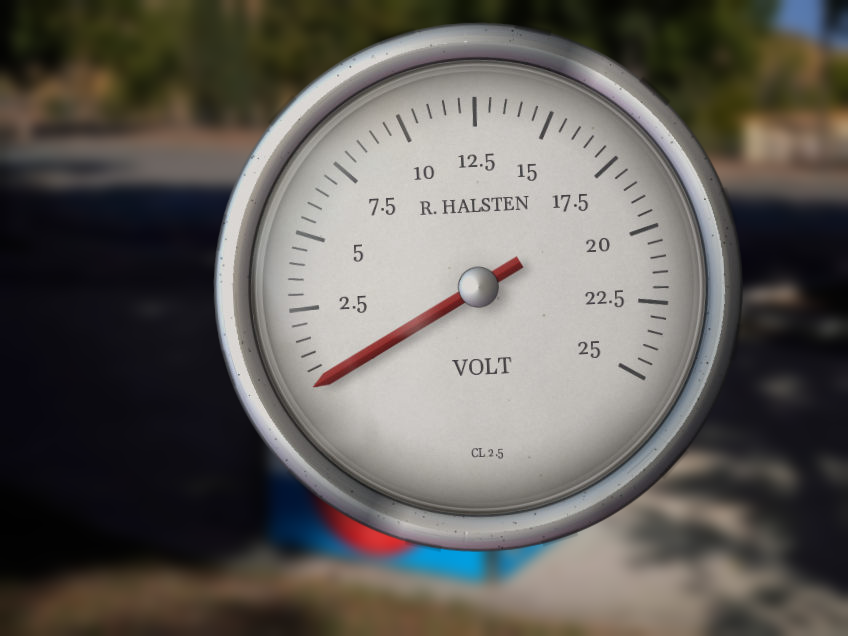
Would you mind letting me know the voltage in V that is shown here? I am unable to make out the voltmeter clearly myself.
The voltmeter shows 0 V
